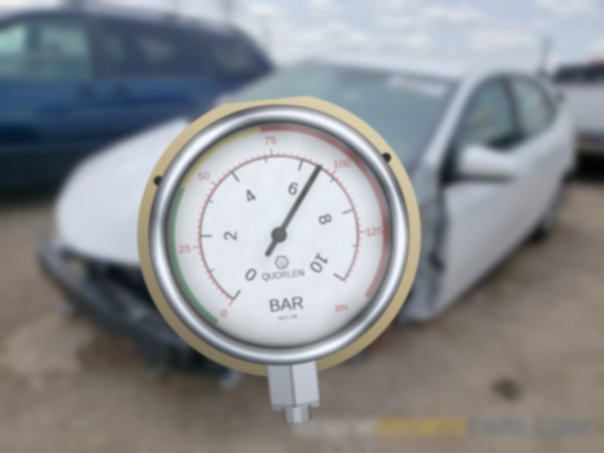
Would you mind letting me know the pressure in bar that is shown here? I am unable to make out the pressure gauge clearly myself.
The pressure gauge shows 6.5 bar
